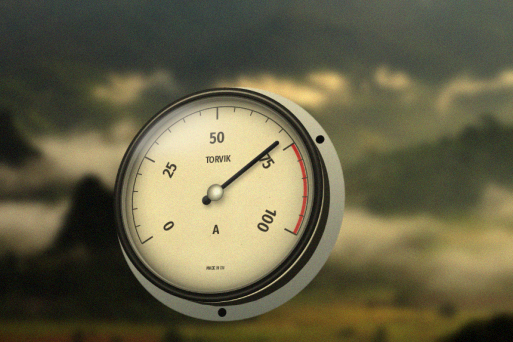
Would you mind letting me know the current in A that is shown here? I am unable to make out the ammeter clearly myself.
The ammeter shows 72.5 A
